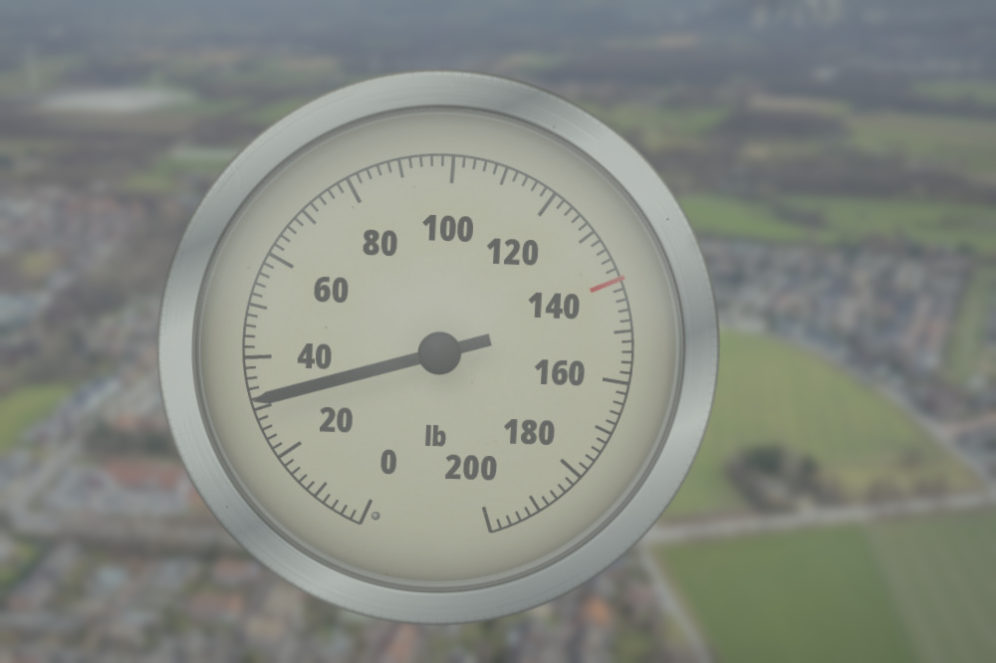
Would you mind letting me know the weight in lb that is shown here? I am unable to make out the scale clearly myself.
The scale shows 32 lb
